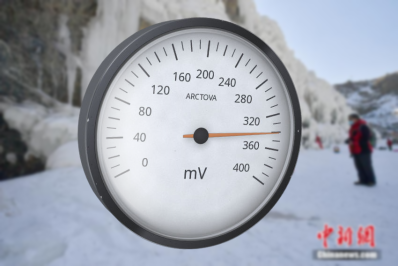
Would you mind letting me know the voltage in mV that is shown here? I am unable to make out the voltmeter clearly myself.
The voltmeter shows 340 mV
